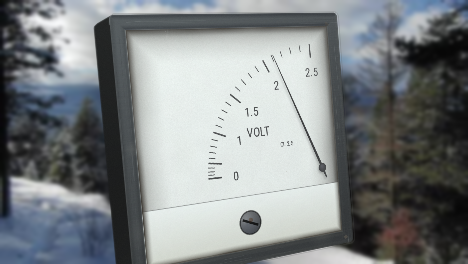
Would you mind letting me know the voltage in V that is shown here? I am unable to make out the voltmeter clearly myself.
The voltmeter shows 2.1 V
